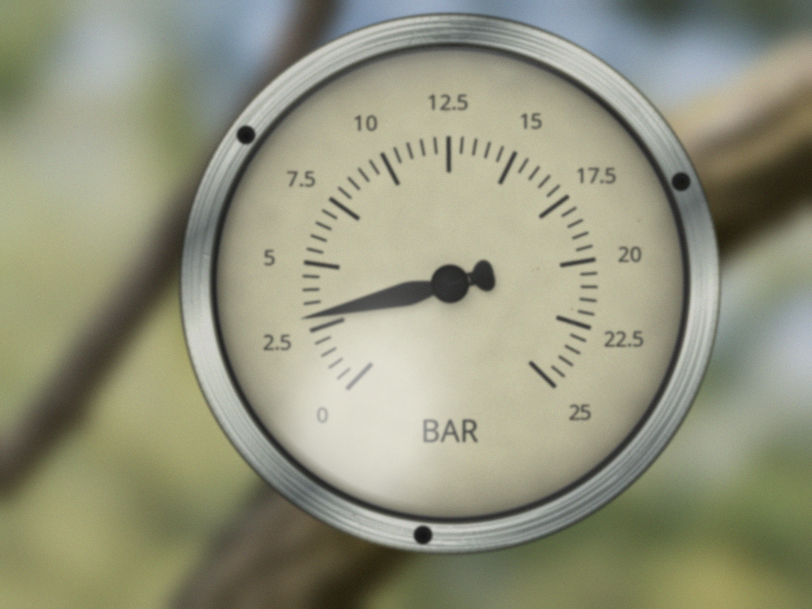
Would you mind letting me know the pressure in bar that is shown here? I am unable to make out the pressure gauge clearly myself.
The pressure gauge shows 3 bar
